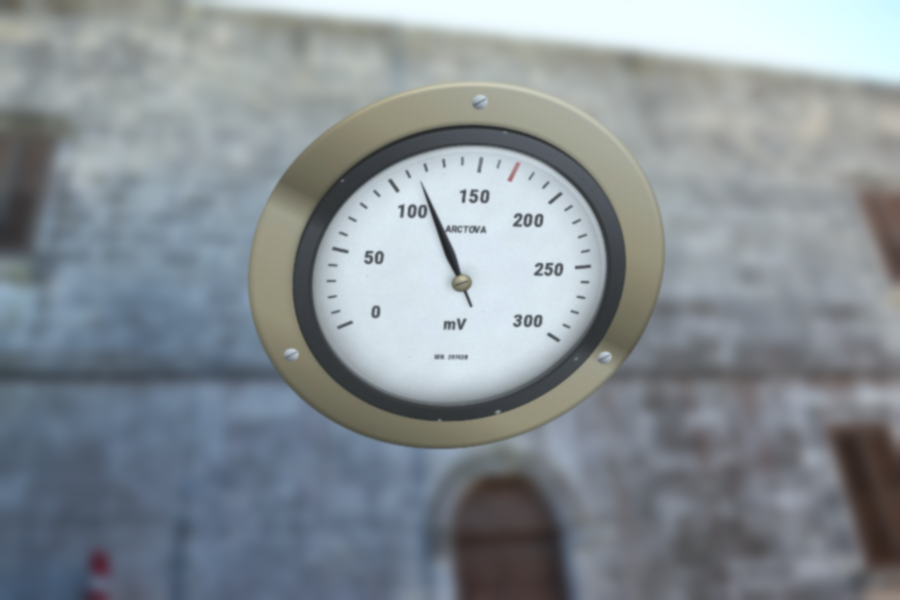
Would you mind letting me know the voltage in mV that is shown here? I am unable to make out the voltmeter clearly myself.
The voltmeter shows 115 mV
